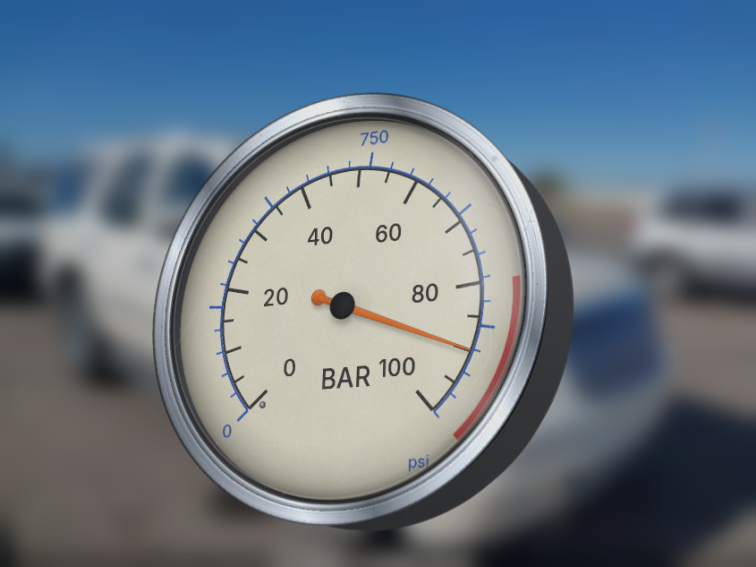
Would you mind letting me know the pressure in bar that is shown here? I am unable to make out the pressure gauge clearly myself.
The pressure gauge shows 90 bar
